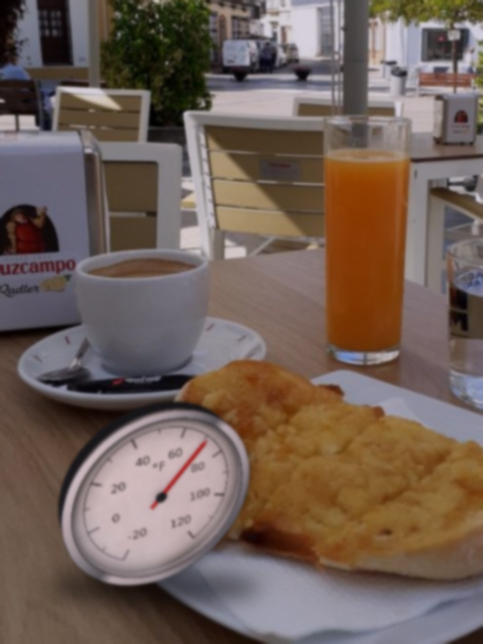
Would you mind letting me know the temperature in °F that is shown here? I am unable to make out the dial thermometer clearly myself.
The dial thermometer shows 70 °F
